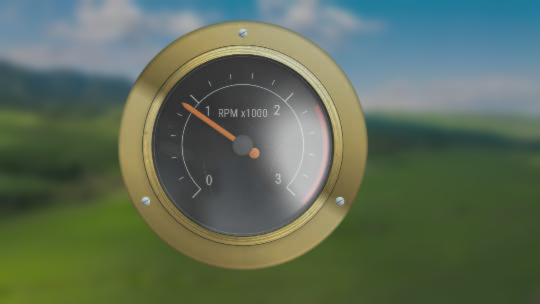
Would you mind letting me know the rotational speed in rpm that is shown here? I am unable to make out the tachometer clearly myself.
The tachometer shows 900 rpm
